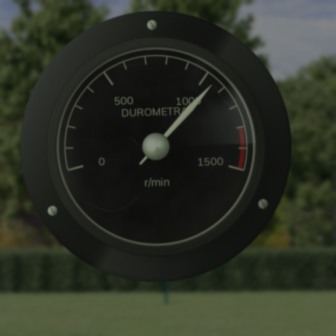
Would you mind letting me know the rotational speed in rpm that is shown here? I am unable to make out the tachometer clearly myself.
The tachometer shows 1050 rpm
